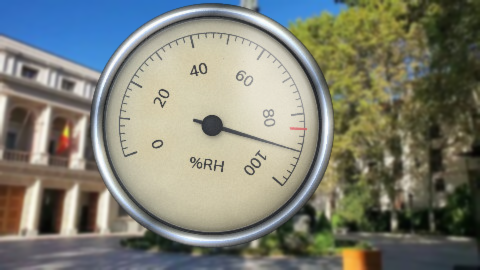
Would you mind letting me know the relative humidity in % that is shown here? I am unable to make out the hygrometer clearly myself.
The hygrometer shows 90 %
